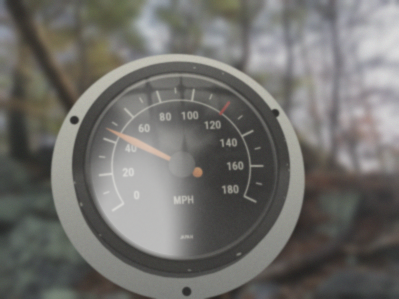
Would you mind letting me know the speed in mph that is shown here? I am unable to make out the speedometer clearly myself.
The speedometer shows 45 mph
